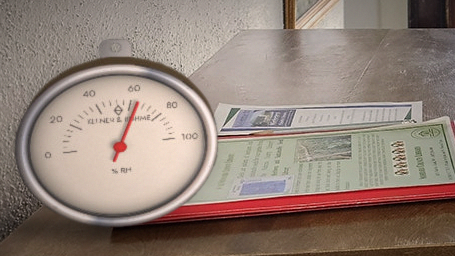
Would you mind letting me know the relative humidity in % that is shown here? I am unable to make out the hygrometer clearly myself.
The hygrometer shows 64 %
